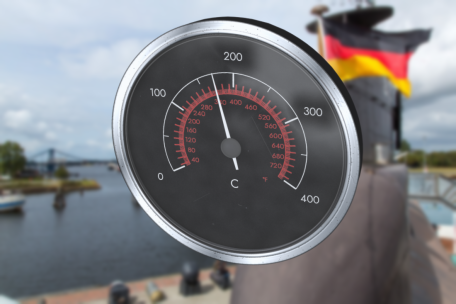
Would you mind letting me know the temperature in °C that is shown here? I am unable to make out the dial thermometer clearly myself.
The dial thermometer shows 175 °C
